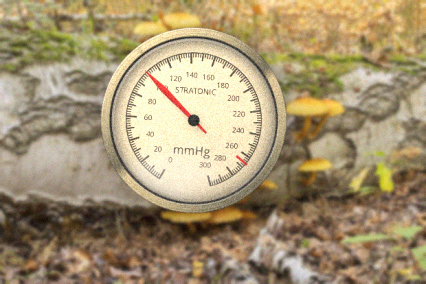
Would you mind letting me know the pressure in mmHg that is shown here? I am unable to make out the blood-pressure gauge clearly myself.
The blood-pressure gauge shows 100 mmHg
